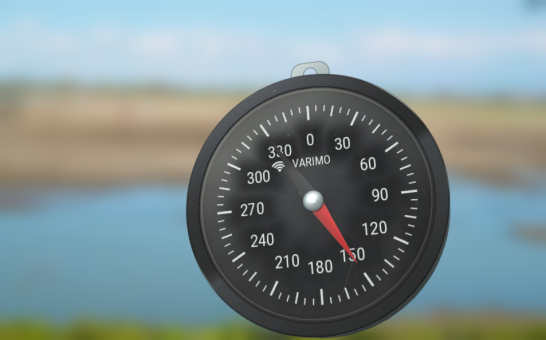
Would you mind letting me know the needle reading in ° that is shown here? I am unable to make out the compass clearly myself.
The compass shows 150 °
